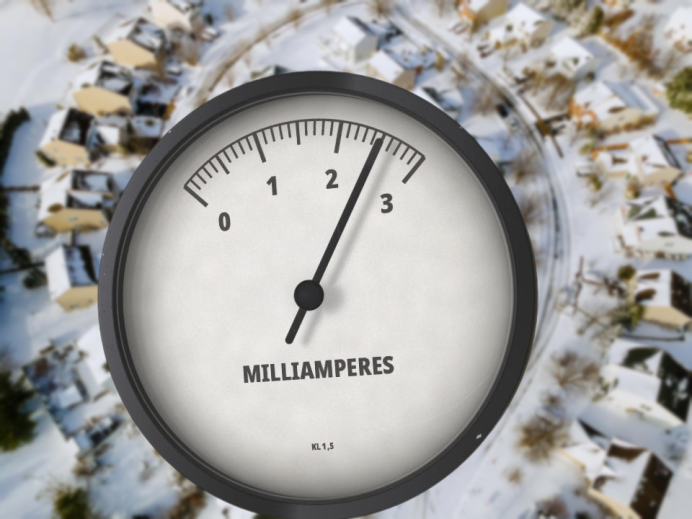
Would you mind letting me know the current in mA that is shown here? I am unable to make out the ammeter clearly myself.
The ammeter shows 2.5 mA
